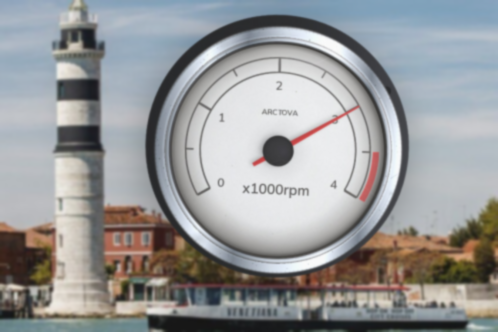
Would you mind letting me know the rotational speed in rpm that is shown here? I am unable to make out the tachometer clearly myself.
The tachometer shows 3000 rpm
